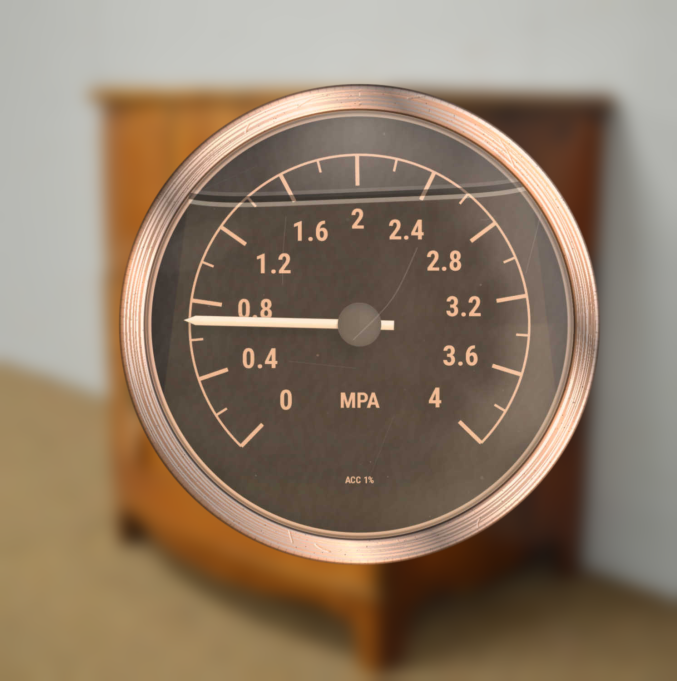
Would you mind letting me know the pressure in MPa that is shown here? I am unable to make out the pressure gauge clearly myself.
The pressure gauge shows 0.7 MPa
